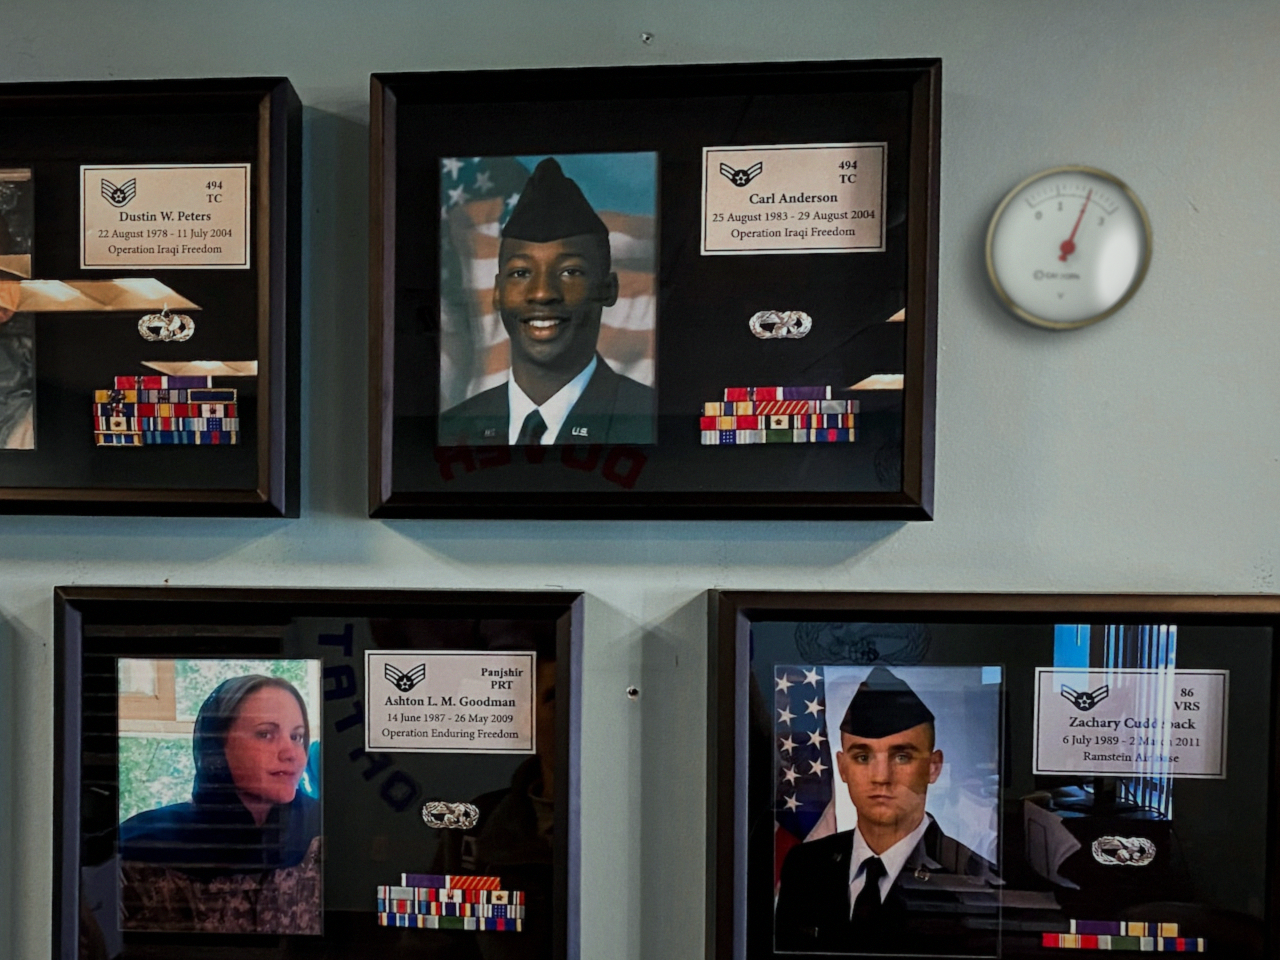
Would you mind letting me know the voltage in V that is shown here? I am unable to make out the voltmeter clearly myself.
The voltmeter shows 2 V
